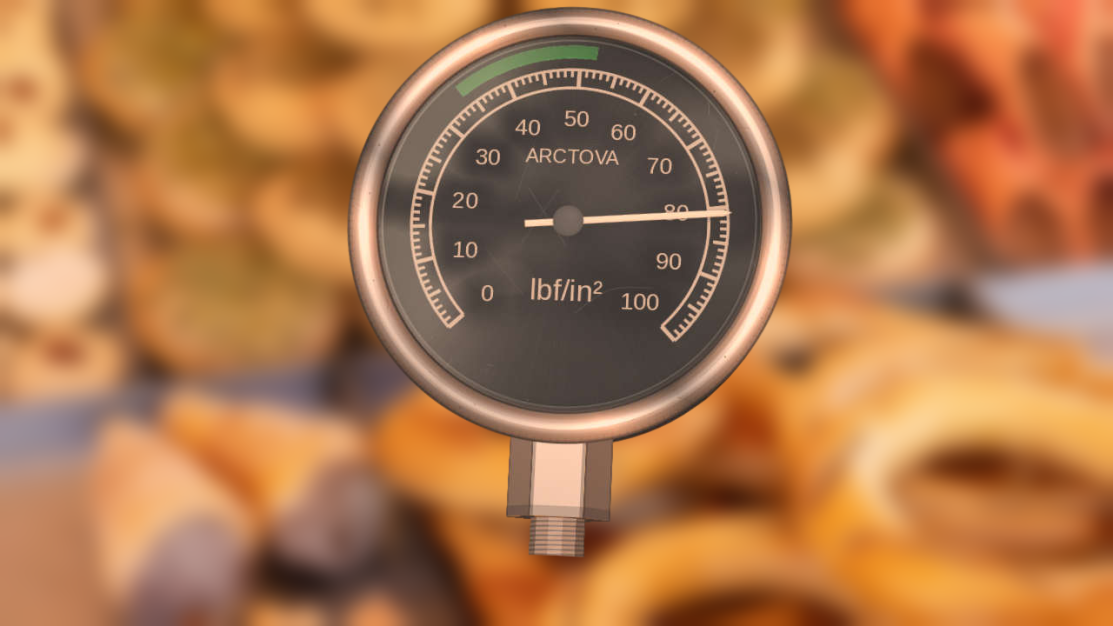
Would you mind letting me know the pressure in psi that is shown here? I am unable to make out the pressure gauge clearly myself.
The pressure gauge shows 81 psi
